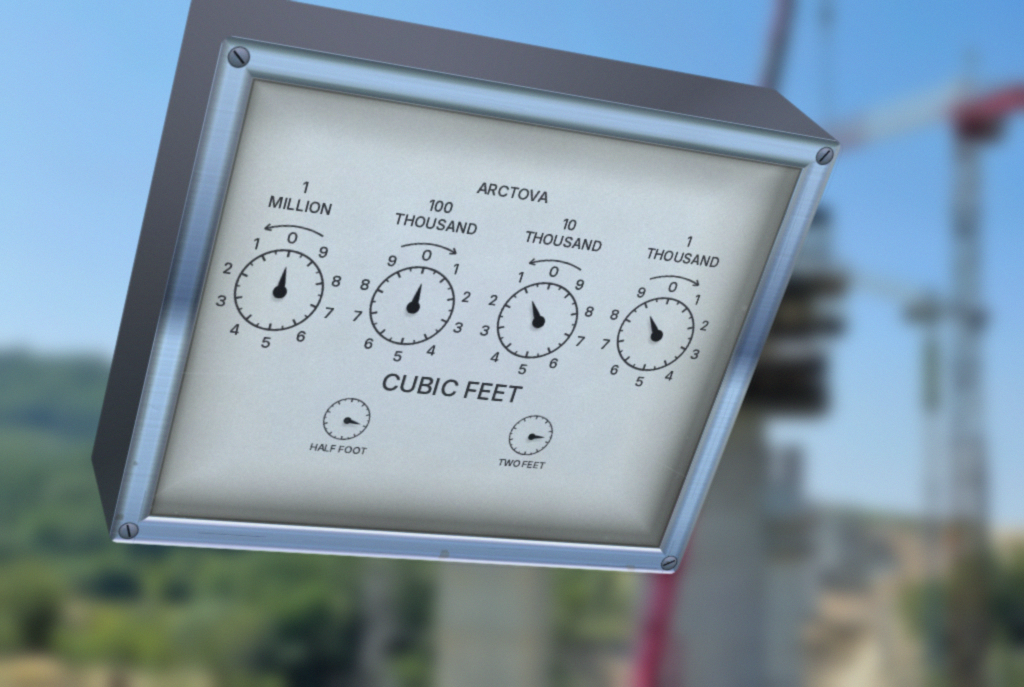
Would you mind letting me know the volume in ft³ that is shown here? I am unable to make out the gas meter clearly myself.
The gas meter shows 900 ft³
